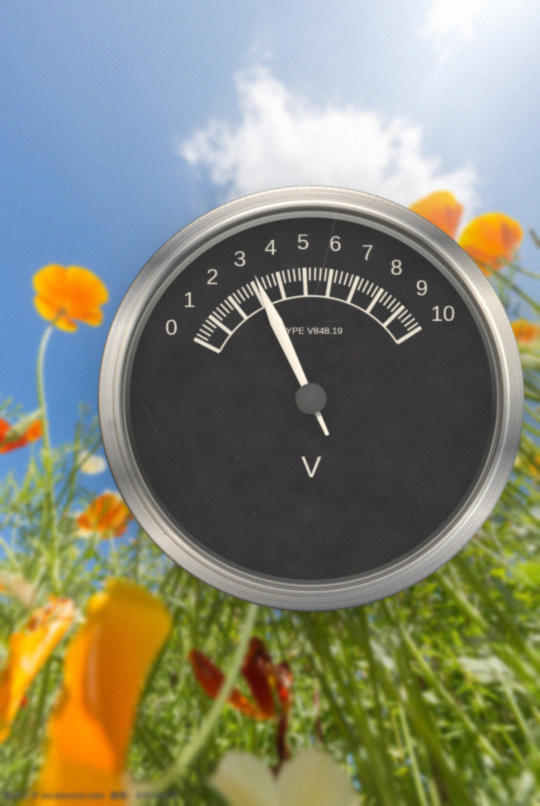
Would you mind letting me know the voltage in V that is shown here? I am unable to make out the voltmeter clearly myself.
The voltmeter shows 3.2 V
